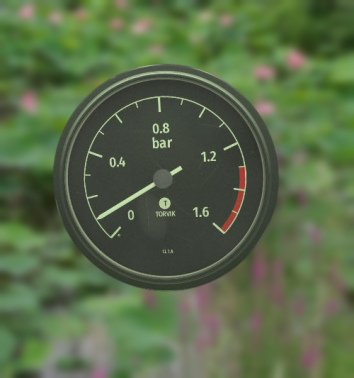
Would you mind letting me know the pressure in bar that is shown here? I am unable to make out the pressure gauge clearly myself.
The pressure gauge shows 0.1 bar
